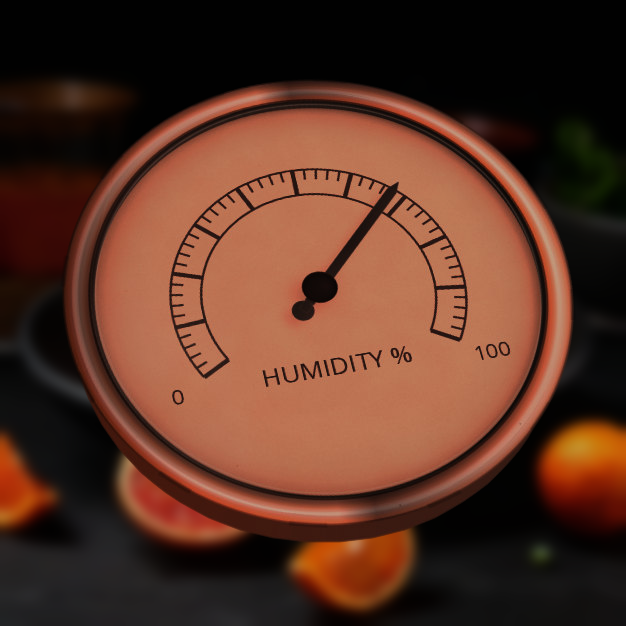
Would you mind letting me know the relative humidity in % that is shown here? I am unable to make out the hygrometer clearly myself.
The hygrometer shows 68 %
